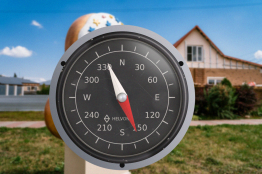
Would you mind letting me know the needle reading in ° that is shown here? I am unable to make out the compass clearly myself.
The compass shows 157.5 °
